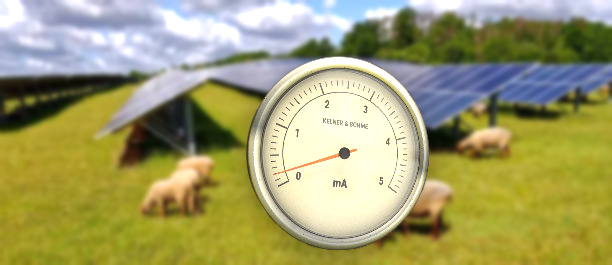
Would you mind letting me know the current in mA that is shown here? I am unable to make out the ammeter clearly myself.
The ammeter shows 0.2 mA
